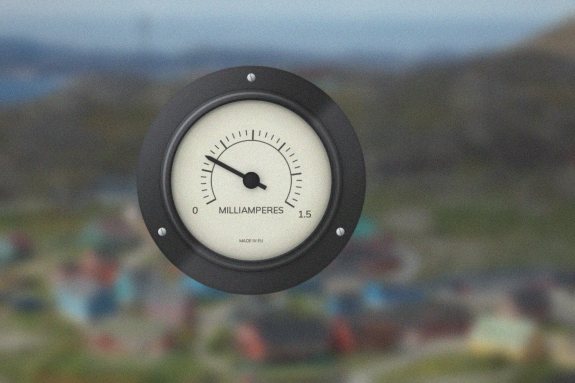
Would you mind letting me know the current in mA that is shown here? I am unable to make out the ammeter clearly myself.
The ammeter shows 0.35 mA
